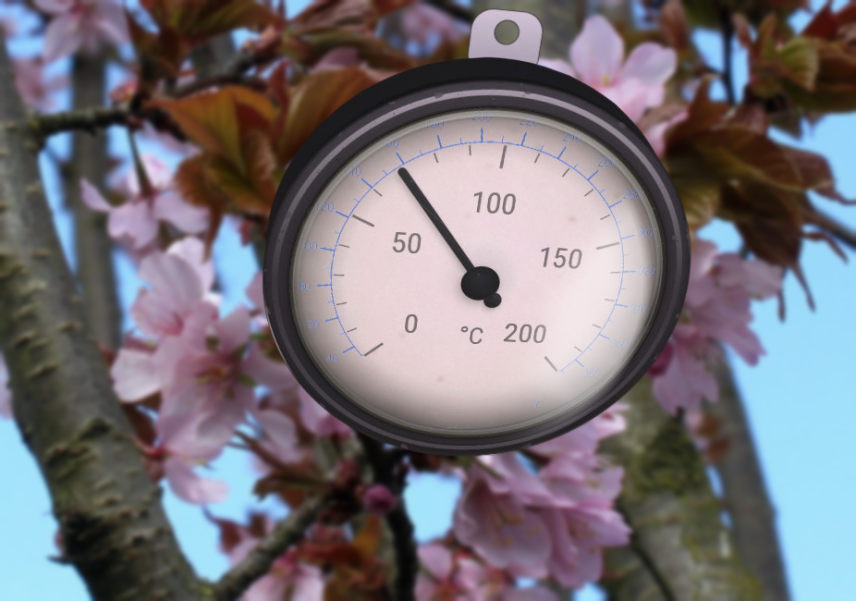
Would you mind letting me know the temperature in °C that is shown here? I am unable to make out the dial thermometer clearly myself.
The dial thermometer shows 70 °C
